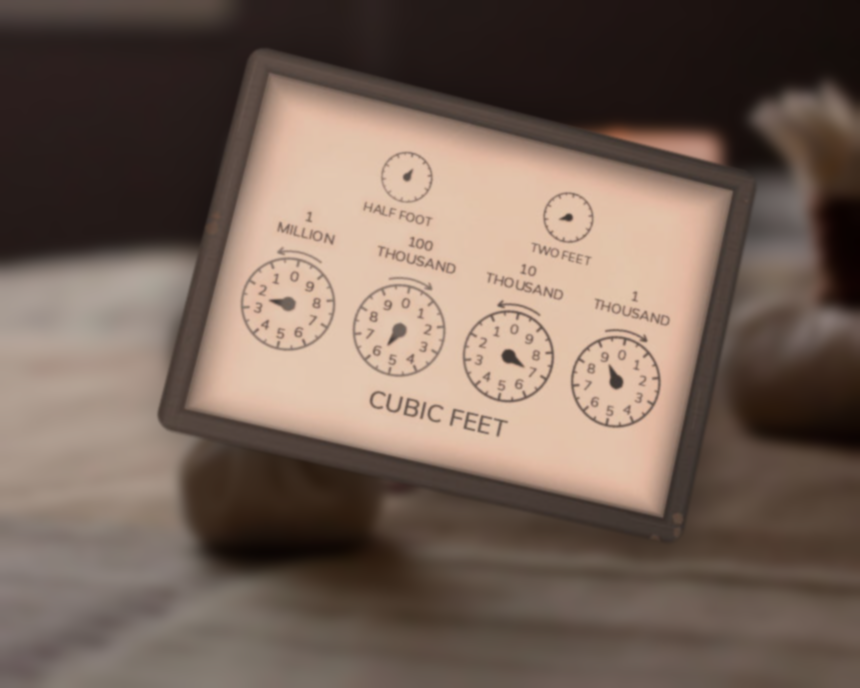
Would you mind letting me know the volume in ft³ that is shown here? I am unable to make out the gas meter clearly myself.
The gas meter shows 256900 ft³
